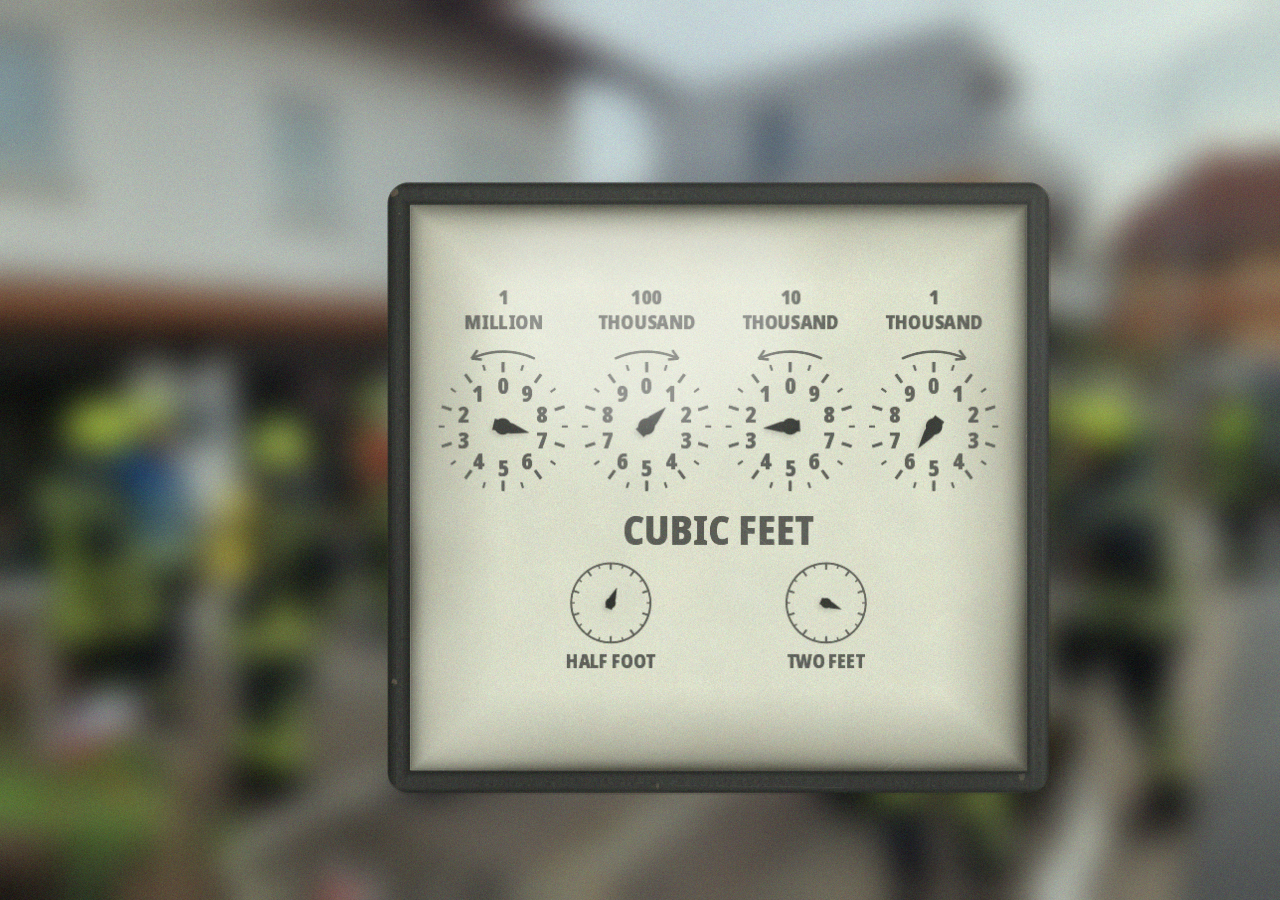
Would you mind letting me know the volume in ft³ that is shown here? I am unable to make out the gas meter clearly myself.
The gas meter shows 712600 ft³
